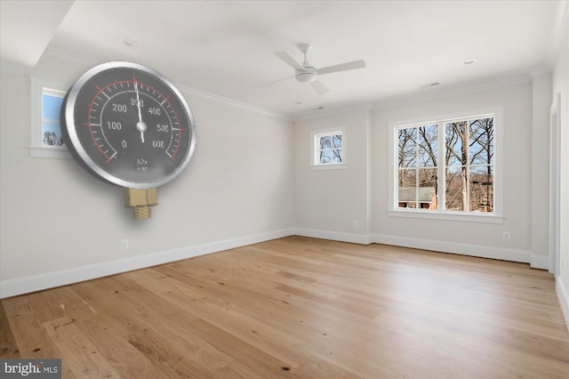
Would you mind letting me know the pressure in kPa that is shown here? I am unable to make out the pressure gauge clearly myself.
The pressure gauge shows 300 kPa
